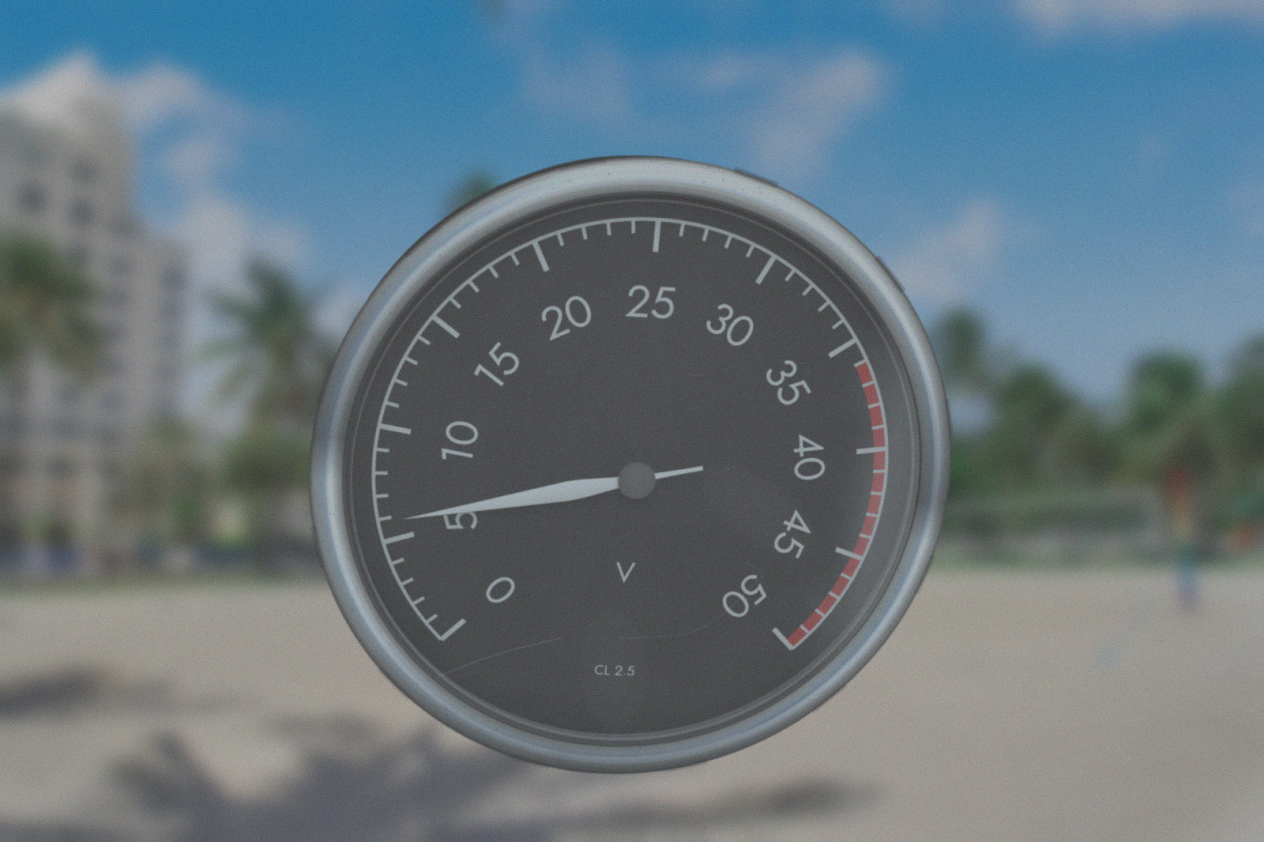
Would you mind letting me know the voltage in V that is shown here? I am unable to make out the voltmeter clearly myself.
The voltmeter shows 6 V
